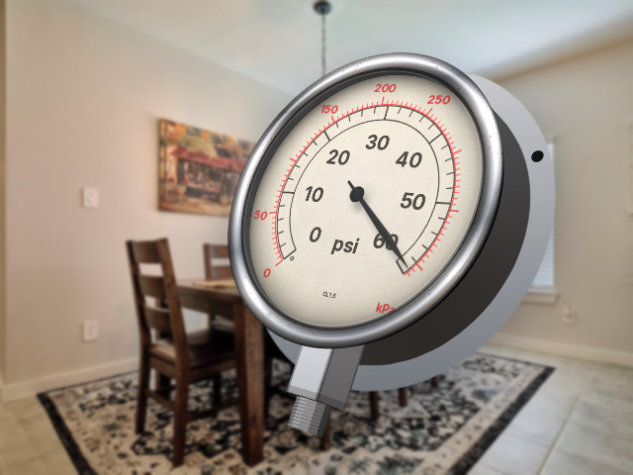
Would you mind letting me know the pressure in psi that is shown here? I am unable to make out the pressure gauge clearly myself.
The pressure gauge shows 59 psi
